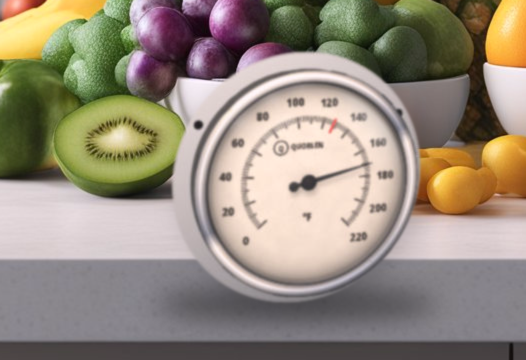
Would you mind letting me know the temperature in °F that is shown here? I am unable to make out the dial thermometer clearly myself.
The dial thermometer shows 170 °F
